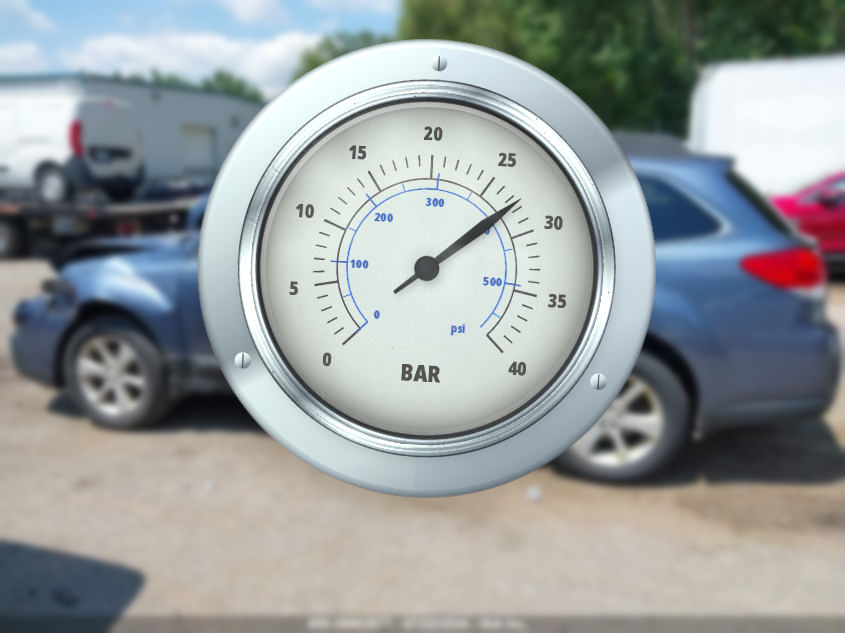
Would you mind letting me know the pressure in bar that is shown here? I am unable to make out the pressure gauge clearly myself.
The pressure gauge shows 27.5 bar
